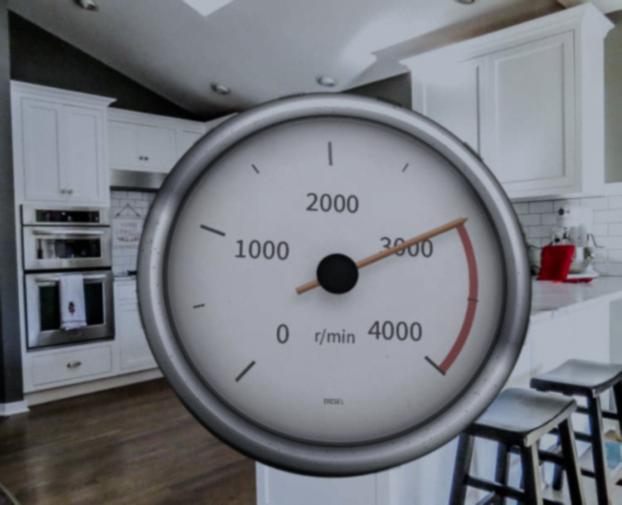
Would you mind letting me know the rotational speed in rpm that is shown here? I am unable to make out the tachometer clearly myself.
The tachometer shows 3000 rpm
